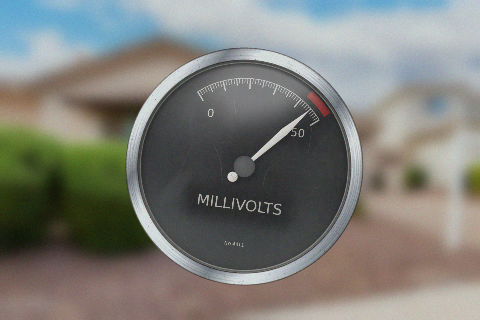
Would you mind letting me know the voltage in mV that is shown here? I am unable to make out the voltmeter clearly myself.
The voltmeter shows 45 mV
